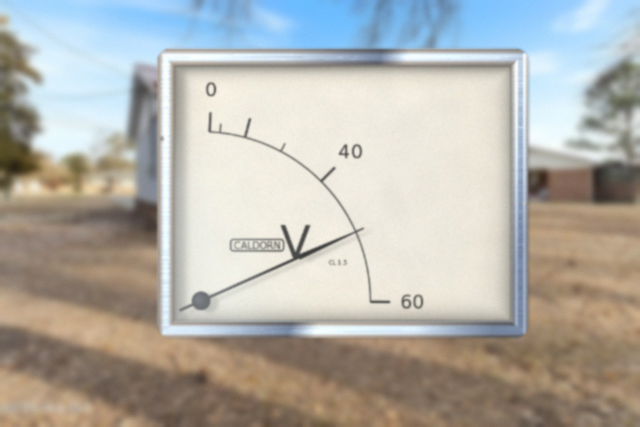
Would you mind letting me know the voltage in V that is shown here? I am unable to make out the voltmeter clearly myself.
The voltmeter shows 50 V
